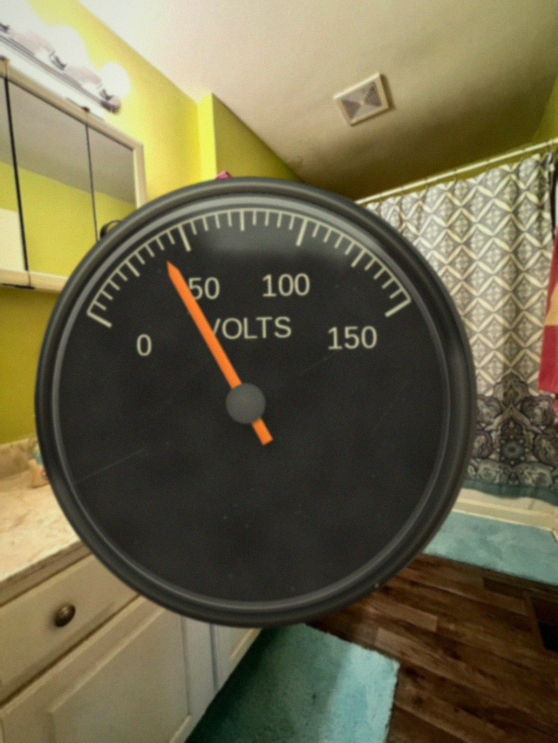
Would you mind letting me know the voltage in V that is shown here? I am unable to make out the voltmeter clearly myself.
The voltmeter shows 40 V
